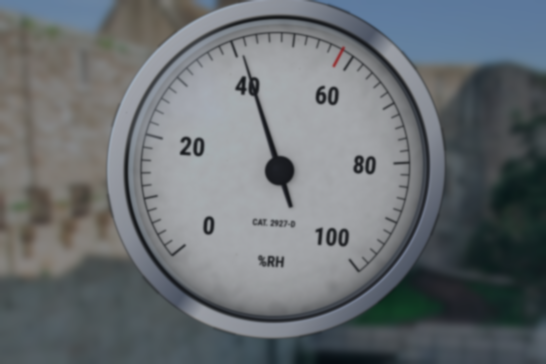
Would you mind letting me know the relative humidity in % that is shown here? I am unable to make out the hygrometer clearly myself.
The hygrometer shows 41 %
